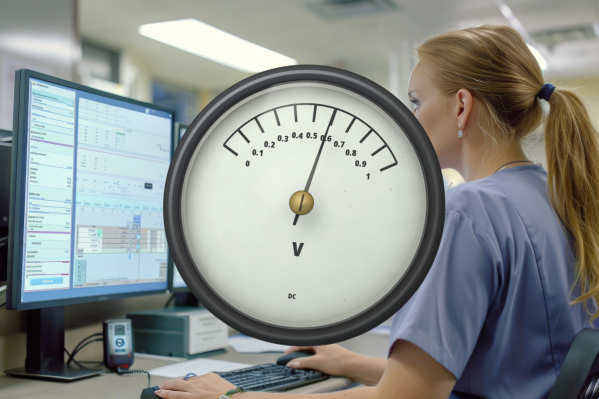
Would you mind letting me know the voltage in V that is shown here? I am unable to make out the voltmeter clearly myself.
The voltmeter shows 0.6 V
